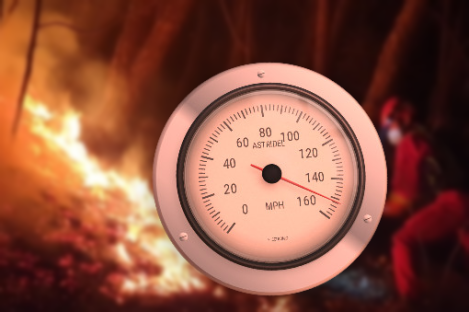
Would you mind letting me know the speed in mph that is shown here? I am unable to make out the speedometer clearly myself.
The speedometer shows 152 mph
